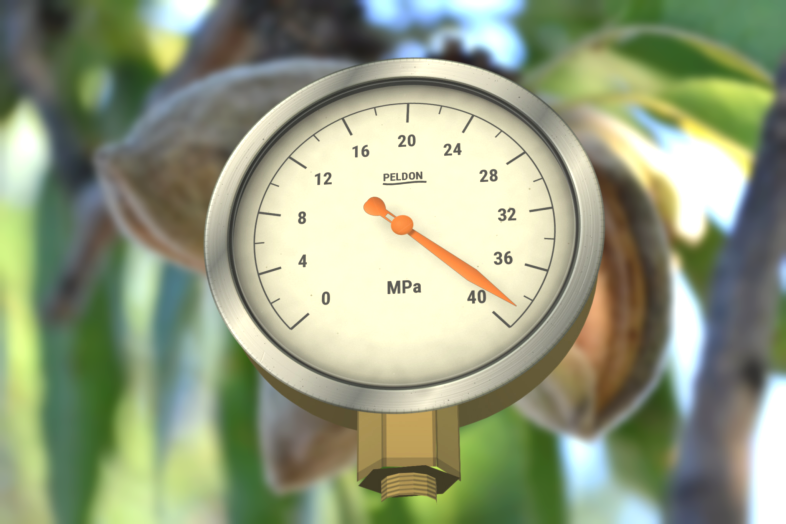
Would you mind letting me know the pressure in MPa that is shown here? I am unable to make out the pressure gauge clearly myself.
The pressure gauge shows 39 MPa
